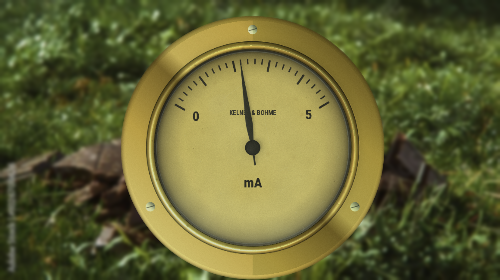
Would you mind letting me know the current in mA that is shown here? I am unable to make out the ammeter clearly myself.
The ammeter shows 2.2 mA
